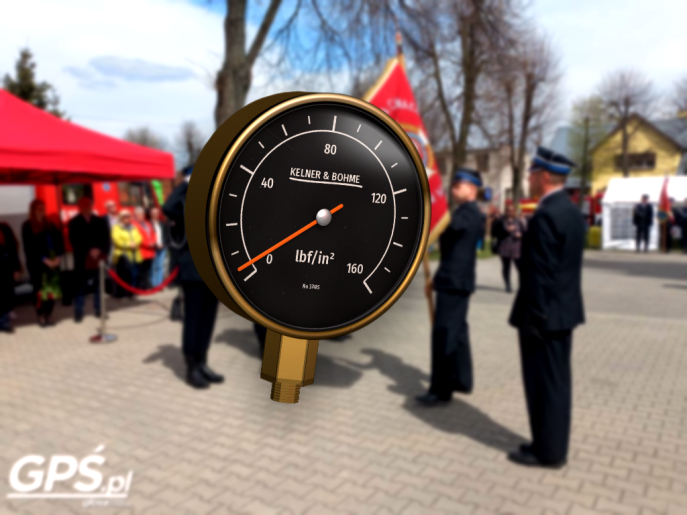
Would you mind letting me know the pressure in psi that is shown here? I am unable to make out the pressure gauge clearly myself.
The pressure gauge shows 5 psi
